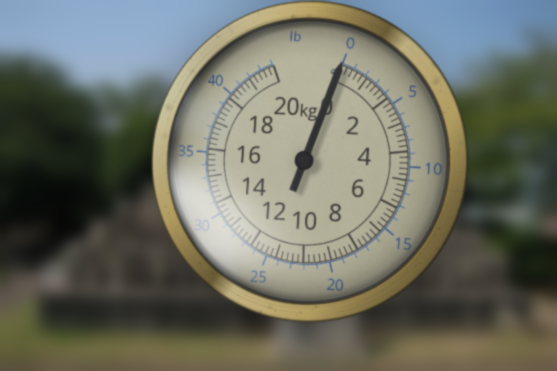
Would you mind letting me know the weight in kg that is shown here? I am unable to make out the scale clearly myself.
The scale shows 0 kg
